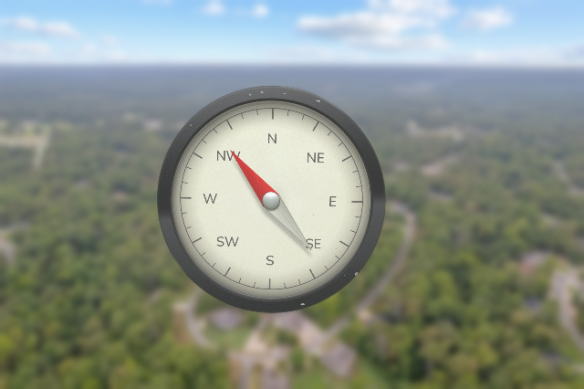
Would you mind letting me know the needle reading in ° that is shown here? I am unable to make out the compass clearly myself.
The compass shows 320 °
